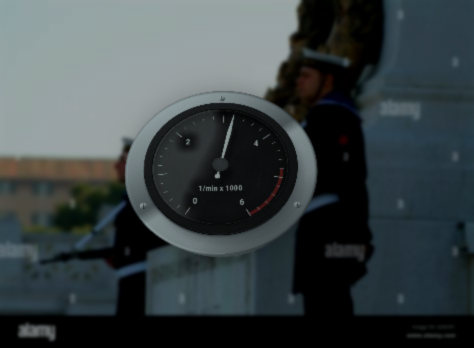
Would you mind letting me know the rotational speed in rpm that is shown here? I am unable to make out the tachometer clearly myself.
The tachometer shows 3200 rpm
